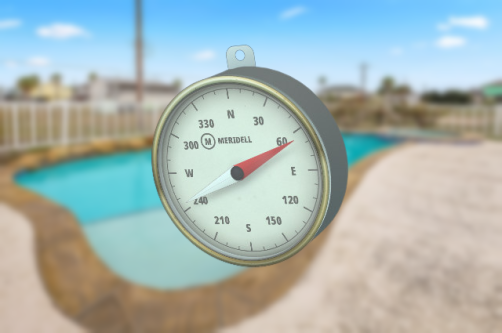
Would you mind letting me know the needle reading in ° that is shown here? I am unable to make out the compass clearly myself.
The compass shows 65 °
